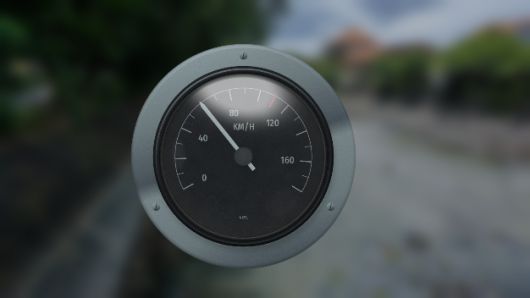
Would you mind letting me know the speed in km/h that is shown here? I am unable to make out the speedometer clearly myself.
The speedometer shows 60 km/h
